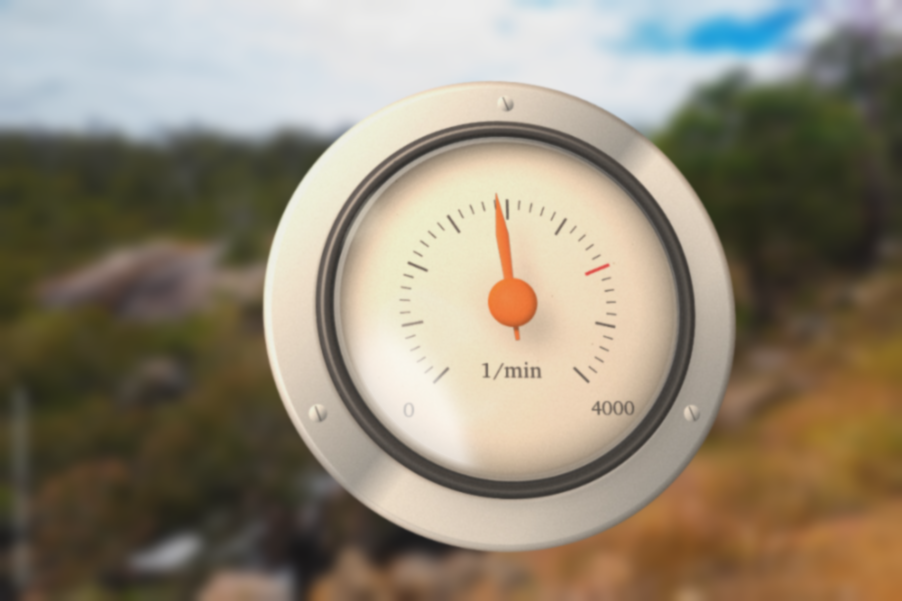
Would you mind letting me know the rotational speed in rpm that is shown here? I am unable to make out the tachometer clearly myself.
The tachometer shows 1900 rpm
